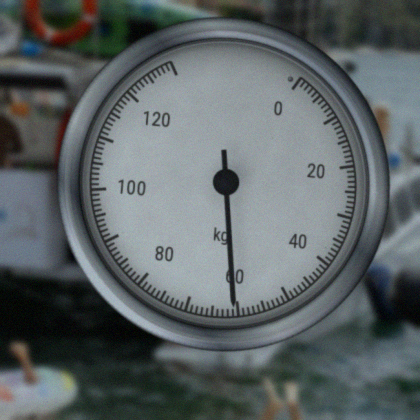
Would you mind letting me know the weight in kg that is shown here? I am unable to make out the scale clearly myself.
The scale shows 61 kg
